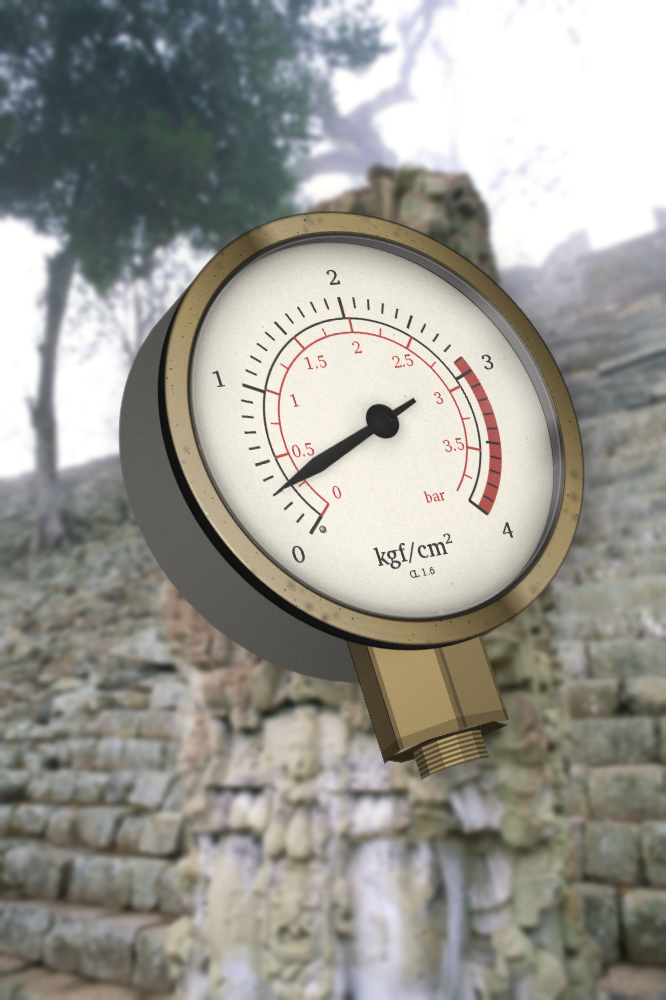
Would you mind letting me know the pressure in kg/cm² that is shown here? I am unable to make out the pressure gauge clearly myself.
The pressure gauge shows 0.3 kg/cm²
